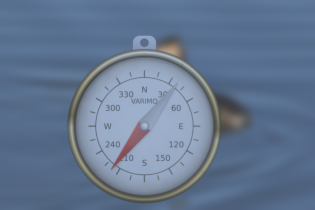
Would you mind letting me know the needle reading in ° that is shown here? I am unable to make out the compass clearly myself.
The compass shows 217.5 °
